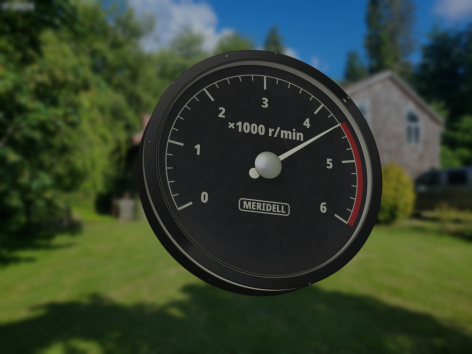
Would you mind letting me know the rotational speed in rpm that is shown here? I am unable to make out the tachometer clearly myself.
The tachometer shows 4400 rpm
